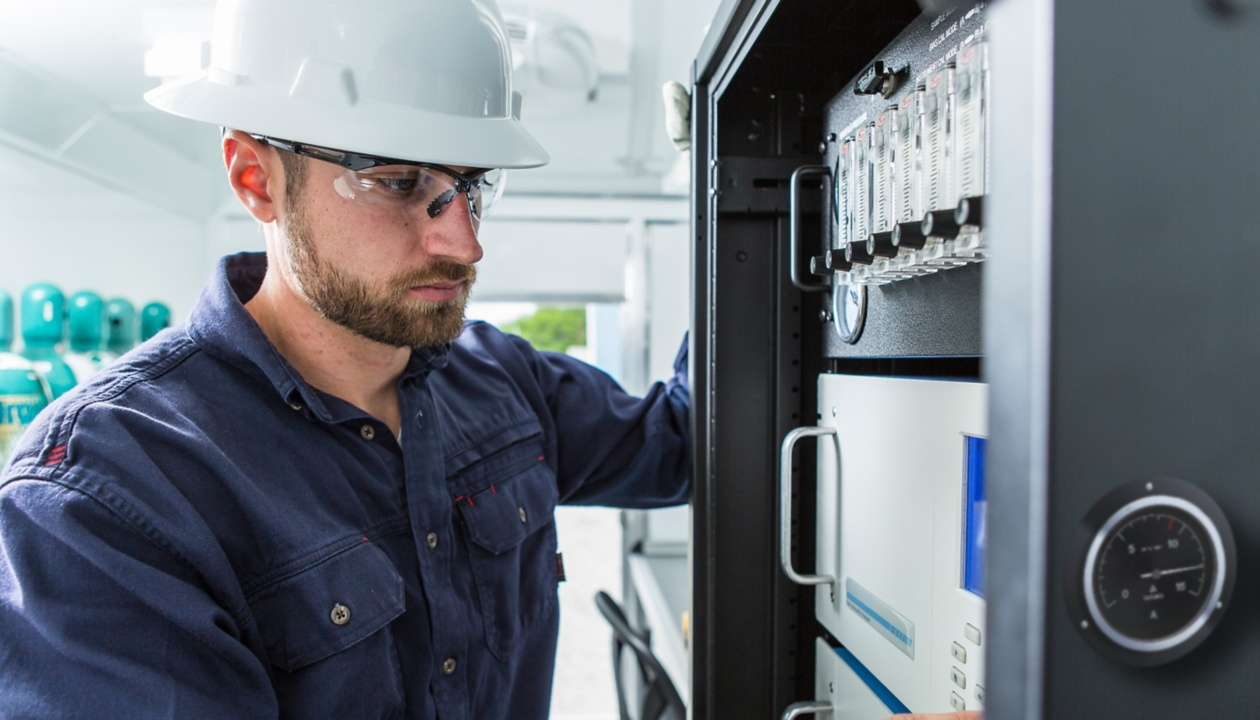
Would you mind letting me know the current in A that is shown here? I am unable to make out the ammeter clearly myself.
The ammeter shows 13 A
